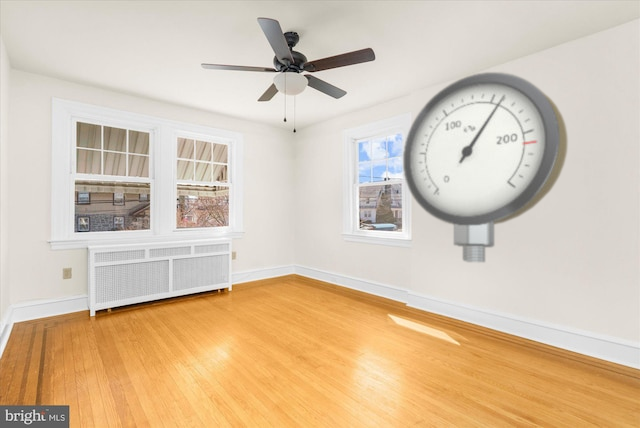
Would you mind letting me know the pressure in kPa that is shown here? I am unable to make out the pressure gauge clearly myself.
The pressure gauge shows 160 kPa
